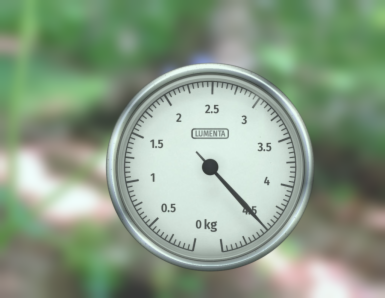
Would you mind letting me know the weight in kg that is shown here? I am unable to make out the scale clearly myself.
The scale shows 4.5 kg
